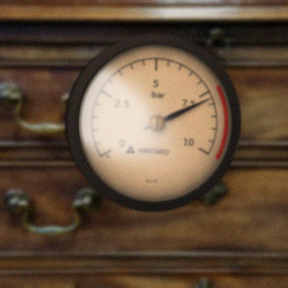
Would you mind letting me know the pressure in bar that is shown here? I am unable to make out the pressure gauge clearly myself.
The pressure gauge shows 7.75 bar
